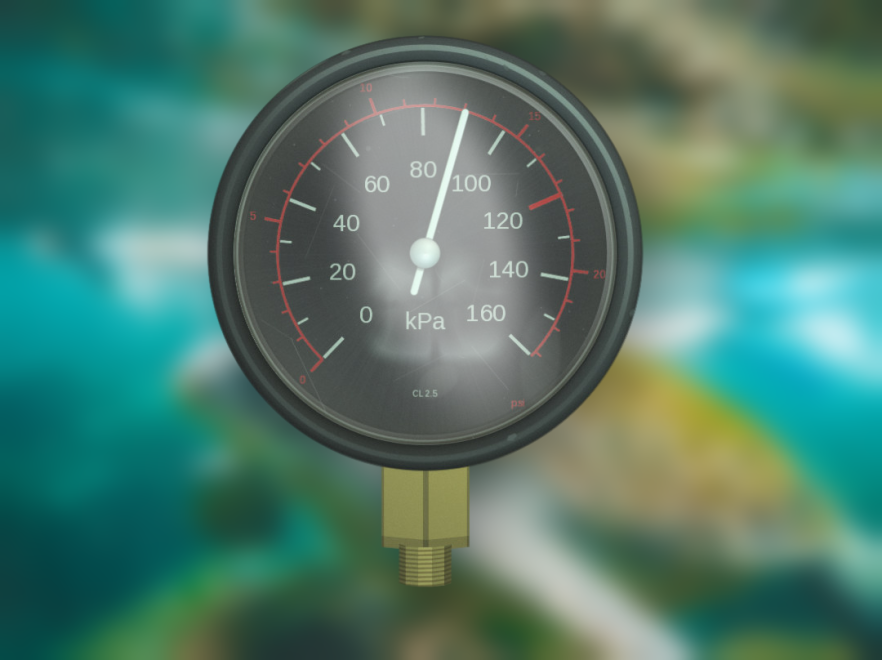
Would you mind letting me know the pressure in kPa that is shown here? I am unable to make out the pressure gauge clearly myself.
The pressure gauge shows 90 kPa
